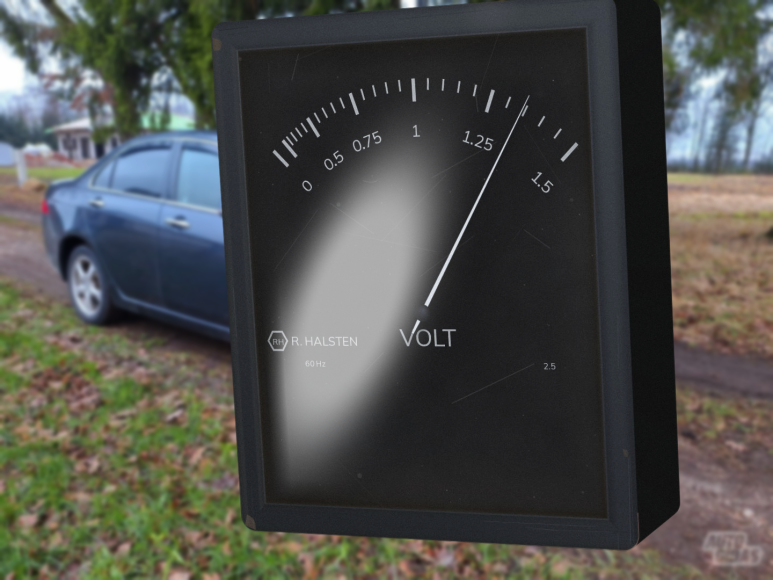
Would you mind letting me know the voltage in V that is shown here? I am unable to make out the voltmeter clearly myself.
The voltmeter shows 1.35 V
